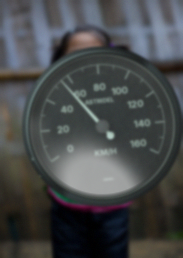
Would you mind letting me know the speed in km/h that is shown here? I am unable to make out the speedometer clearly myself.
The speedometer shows 55 km/h
